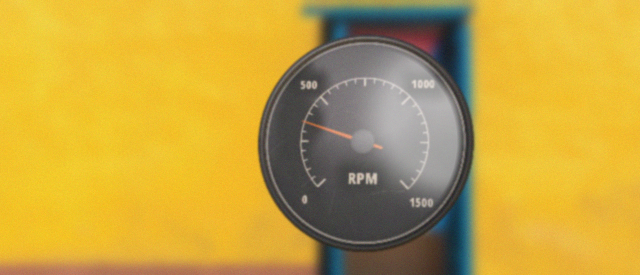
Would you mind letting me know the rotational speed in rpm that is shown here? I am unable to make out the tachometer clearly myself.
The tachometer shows 350 rpm
